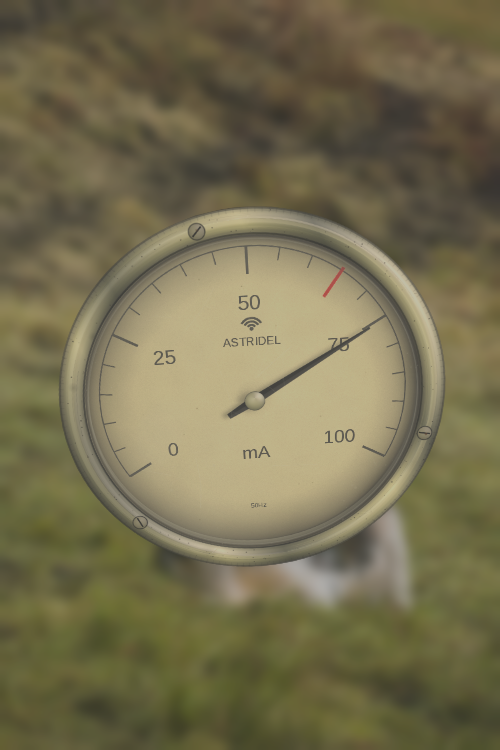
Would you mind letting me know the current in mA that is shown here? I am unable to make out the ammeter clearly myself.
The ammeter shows 75 mA
